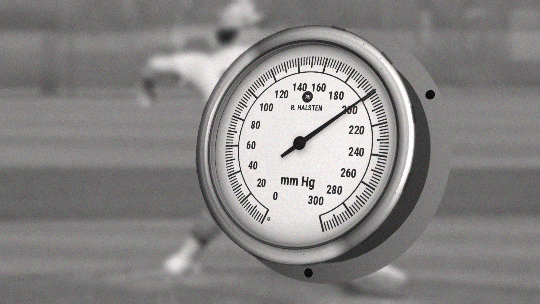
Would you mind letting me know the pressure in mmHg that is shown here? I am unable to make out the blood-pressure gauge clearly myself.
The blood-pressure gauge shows 200 mmHg
